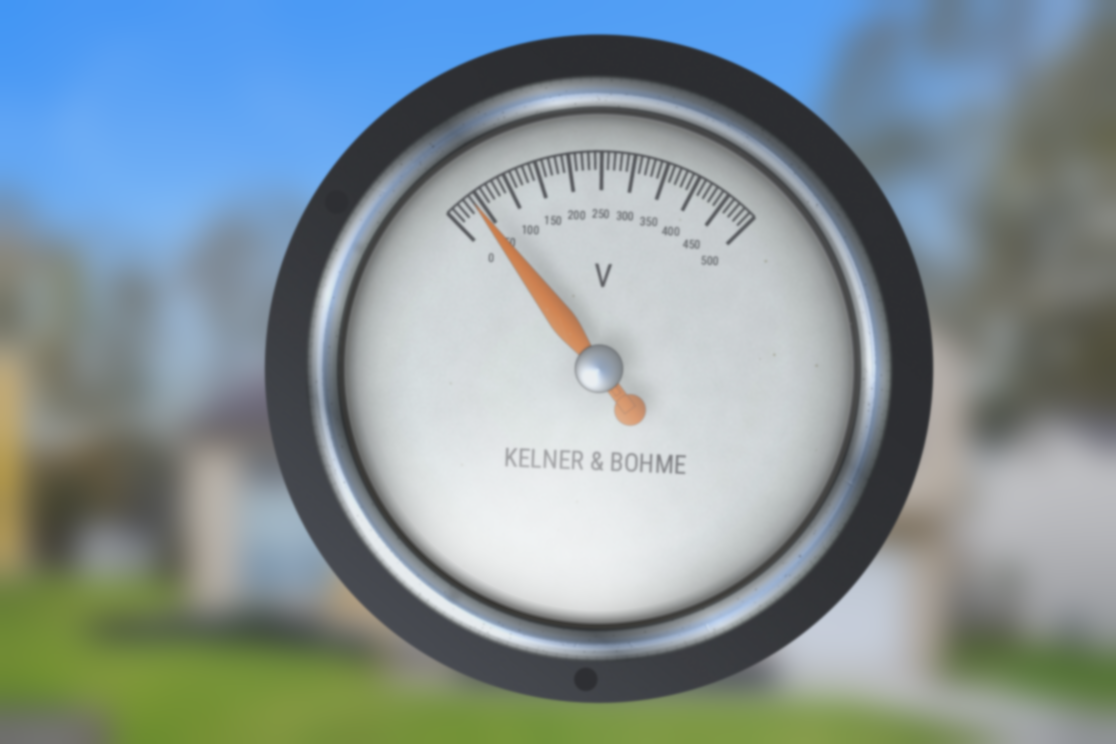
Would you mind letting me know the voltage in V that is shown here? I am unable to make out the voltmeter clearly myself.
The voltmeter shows 40 V
